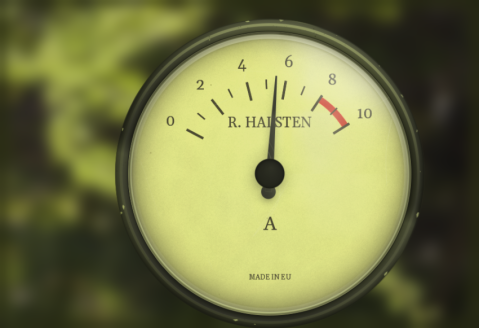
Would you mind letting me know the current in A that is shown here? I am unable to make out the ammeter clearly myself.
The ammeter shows 5.5 A
